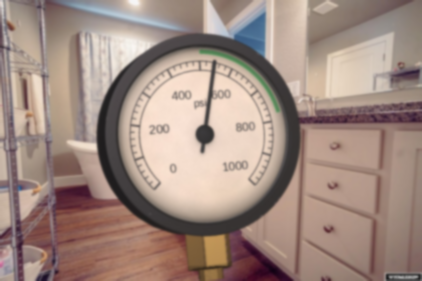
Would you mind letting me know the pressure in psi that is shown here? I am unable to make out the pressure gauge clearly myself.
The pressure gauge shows 540 psi
